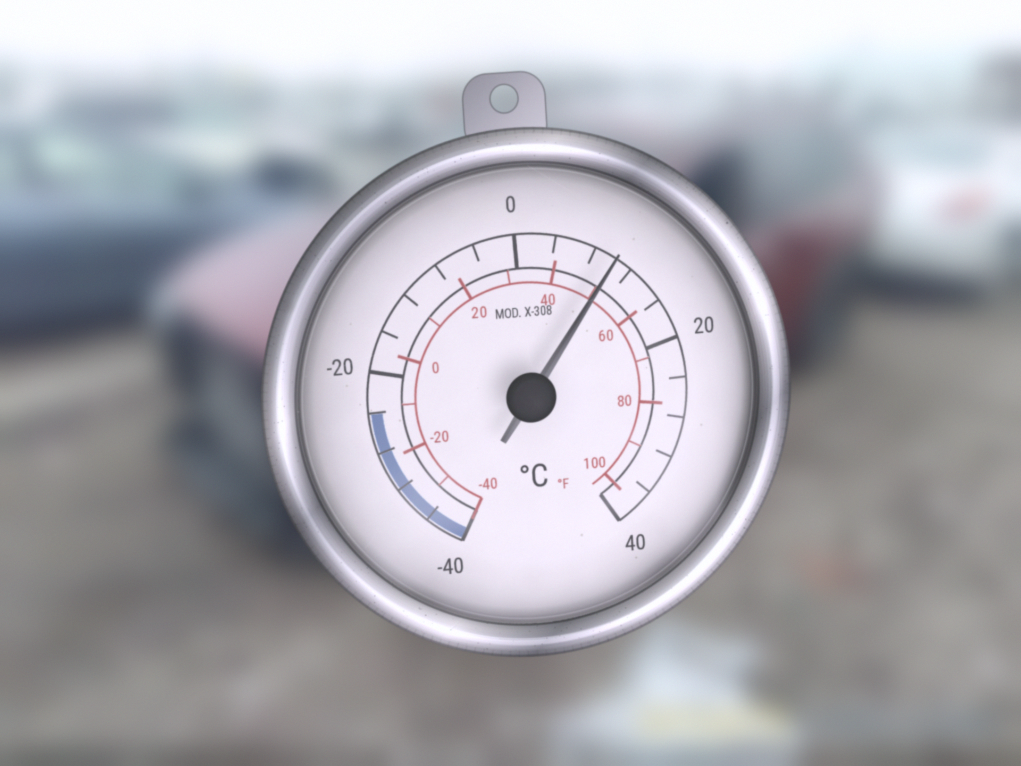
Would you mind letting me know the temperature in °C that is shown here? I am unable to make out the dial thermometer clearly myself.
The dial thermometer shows 10 °C
